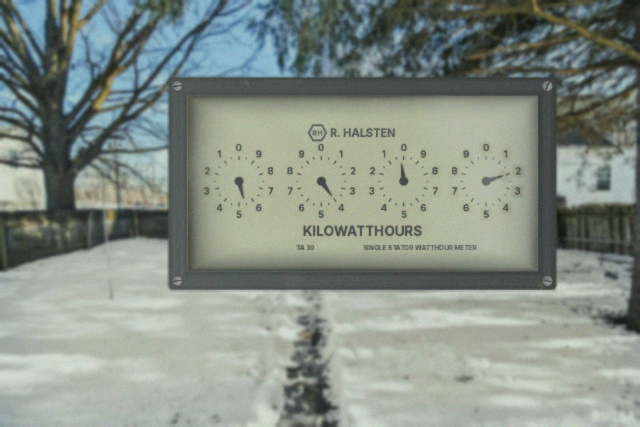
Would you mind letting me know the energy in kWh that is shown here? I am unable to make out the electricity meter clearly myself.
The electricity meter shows 5402 kWh
